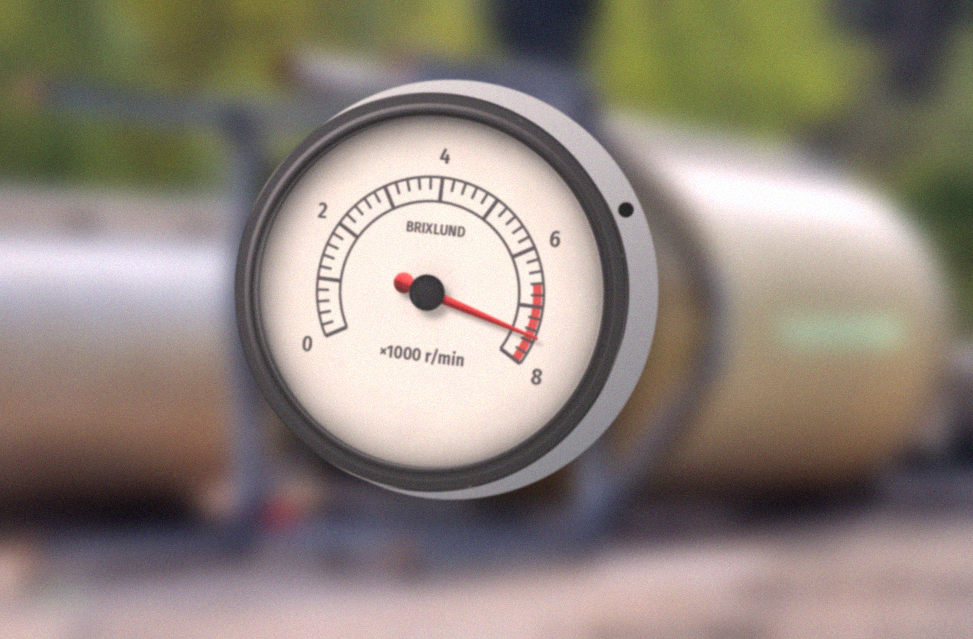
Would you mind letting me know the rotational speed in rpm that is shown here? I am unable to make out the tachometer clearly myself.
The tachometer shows 7500 rpm
